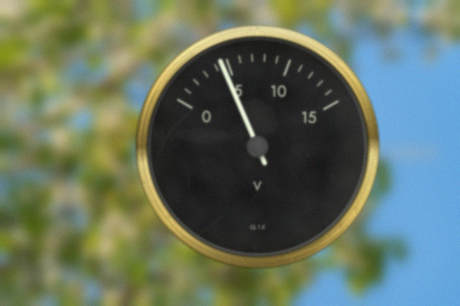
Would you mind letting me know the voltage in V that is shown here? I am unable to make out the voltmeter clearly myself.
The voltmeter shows 4.5 V
